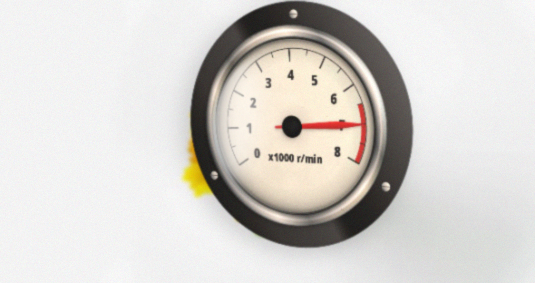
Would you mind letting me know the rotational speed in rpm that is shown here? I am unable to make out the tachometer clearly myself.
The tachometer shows 7000 rpm
